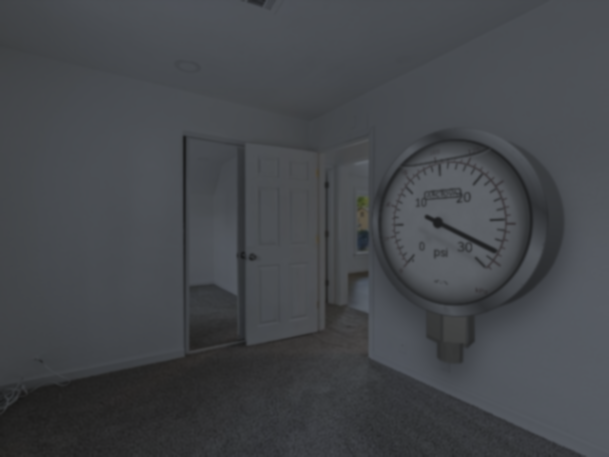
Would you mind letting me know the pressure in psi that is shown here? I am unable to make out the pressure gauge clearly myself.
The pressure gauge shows 28 psi
